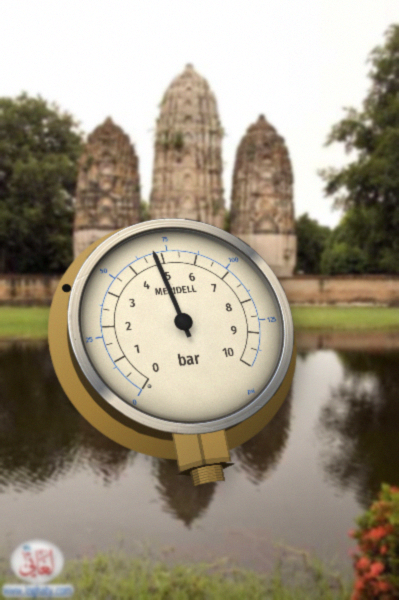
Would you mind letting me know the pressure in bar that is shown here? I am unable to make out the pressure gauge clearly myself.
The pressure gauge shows 4.75 bar
